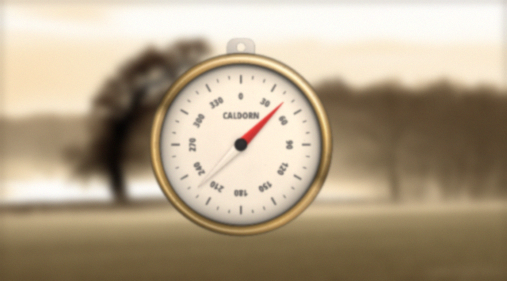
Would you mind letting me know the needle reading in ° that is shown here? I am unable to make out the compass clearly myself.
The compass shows 45 °
